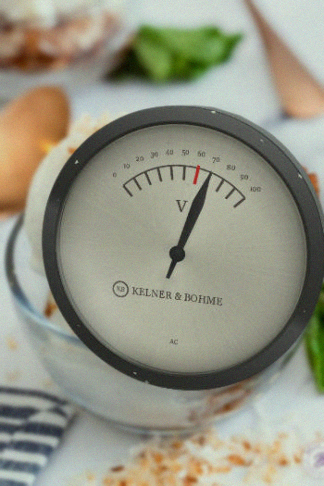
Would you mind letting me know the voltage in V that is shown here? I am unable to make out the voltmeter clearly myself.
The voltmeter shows 70 V
